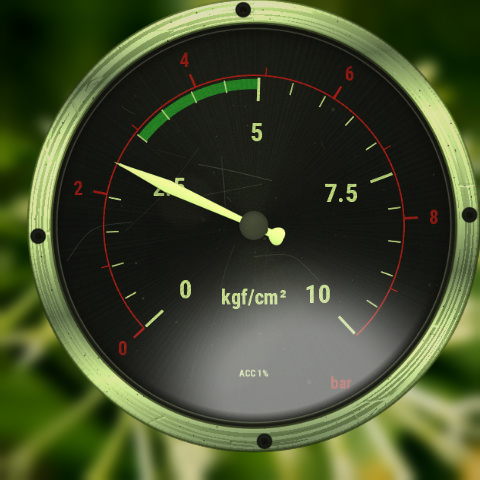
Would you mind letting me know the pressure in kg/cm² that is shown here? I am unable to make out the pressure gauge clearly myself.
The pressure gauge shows 2.5 kg/cm²
